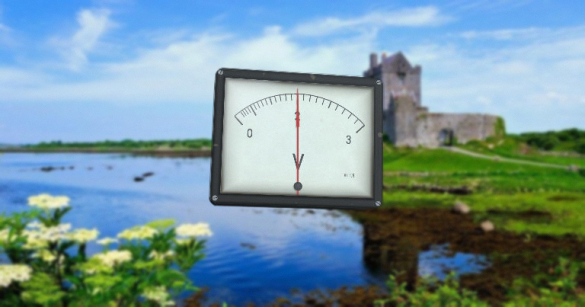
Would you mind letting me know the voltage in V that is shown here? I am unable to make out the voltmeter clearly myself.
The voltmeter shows 2 V
